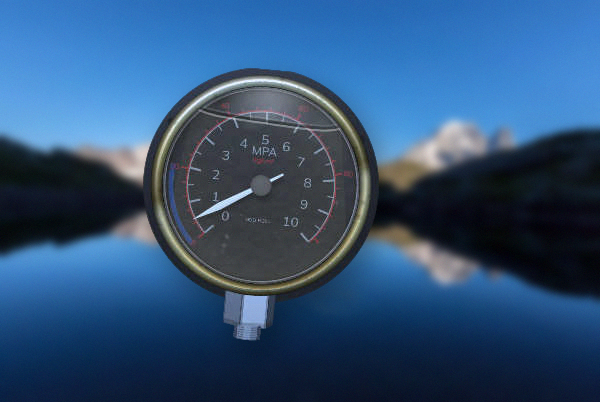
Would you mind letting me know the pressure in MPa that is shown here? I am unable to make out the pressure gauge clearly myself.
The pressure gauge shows 0.5 MPa
